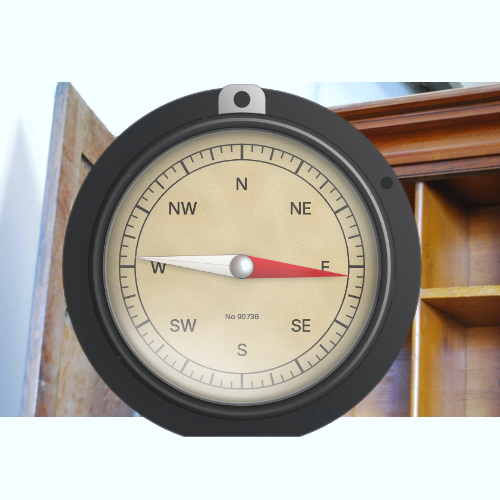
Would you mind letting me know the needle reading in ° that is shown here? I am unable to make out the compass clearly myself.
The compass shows 95 °
